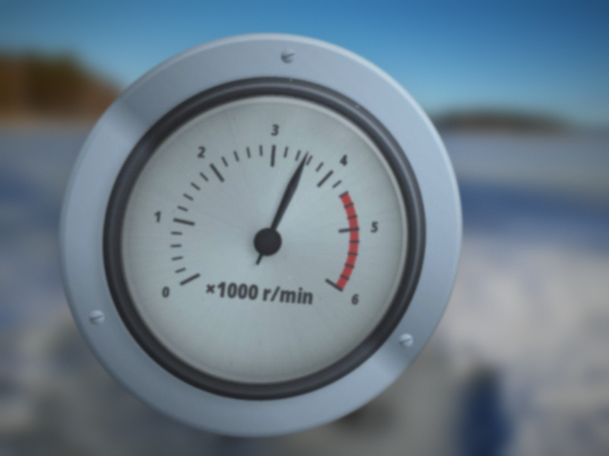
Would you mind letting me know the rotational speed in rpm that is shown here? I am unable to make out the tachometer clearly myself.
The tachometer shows 3500 rpm
